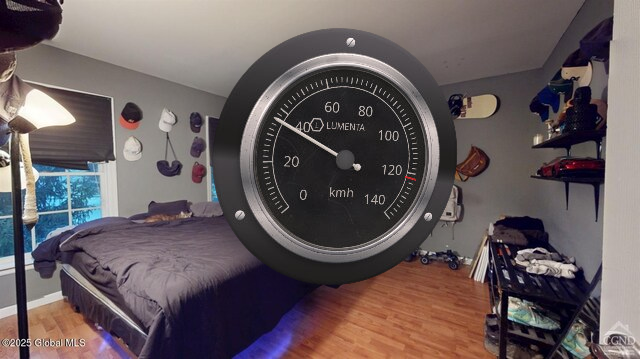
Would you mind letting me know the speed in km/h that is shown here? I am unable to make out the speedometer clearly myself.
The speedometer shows 36 km/h
